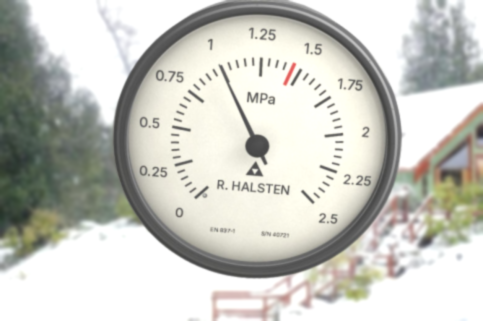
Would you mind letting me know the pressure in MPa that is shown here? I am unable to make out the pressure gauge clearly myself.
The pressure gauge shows 1 MPa
